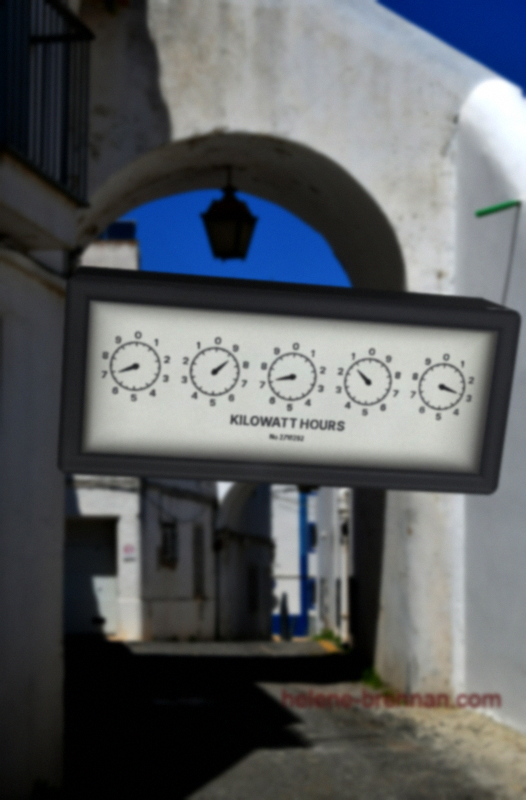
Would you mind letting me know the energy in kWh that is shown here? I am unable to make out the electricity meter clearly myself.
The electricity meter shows 68713 kWh
